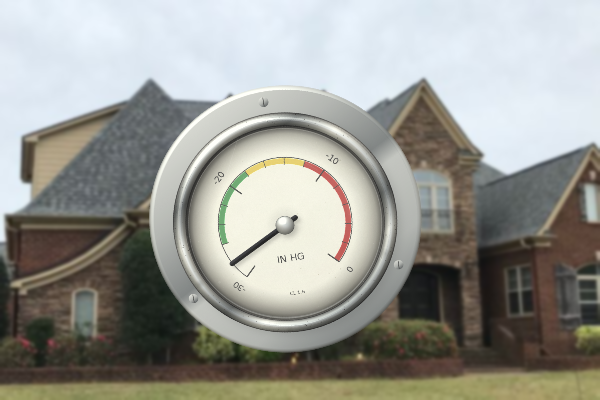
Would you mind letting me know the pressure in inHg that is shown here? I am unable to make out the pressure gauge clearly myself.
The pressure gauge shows -28 inHg
